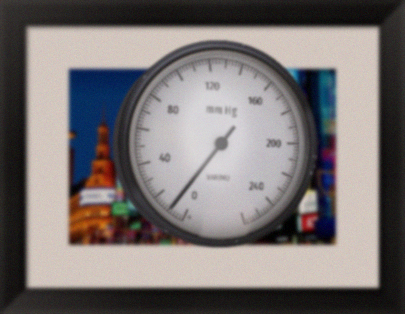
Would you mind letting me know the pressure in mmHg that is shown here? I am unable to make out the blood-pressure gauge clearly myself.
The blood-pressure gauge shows 10 mmHg
